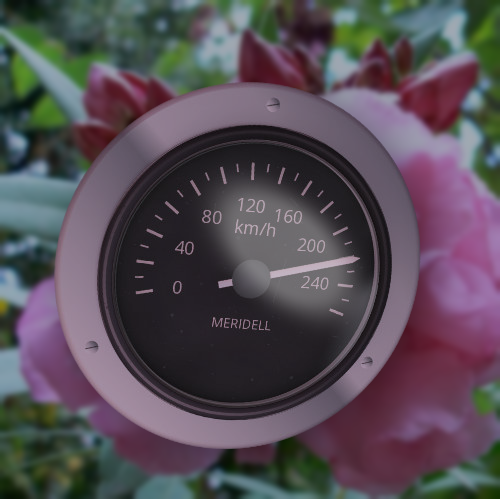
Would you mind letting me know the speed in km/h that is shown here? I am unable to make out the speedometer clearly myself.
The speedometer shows 220 km/h
